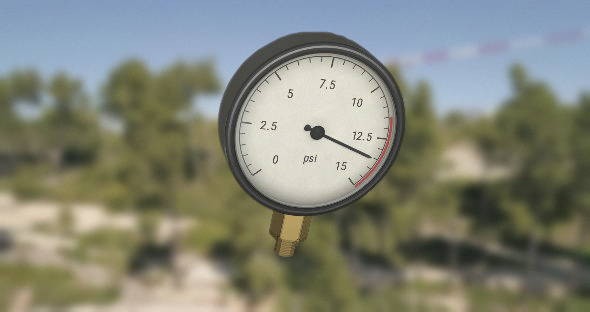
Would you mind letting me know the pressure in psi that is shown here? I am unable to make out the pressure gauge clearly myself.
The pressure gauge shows 13.5 psi
